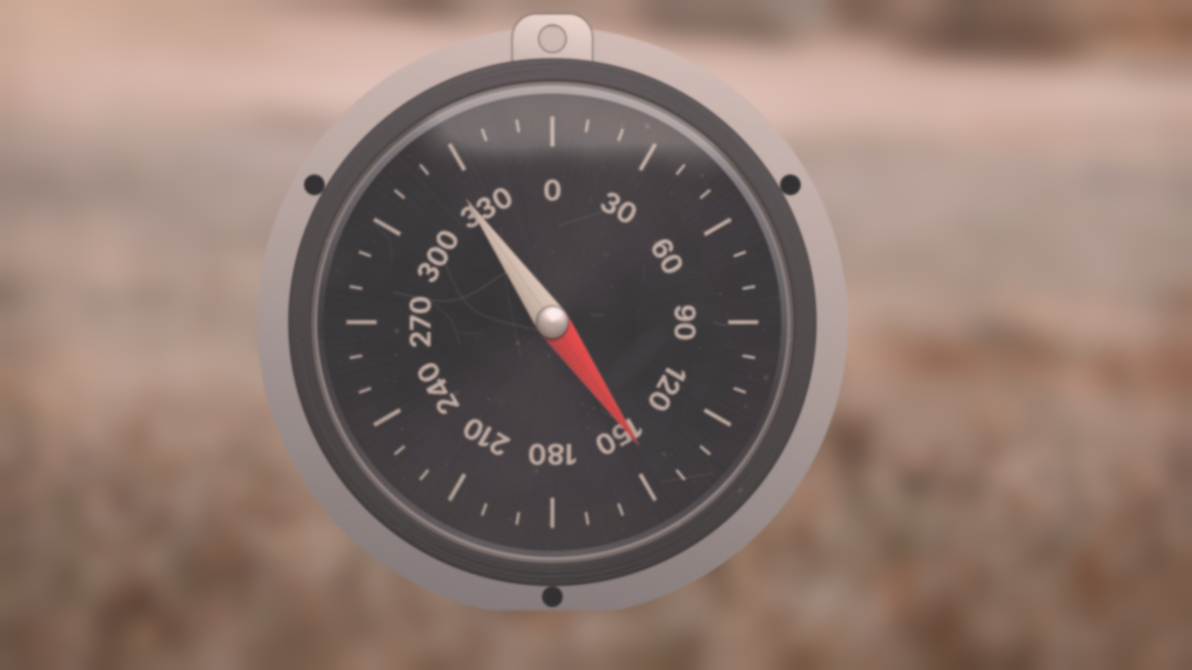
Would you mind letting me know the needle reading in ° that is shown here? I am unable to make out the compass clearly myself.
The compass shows 145 °
